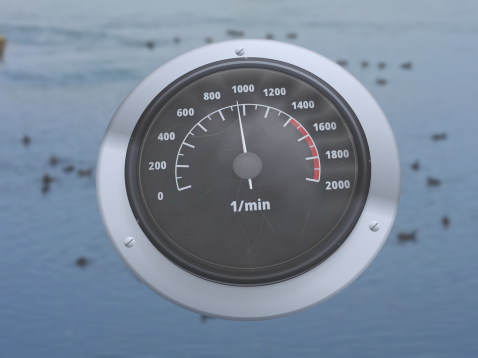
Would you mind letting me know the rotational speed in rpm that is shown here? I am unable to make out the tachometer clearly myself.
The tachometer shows 950 rpm
